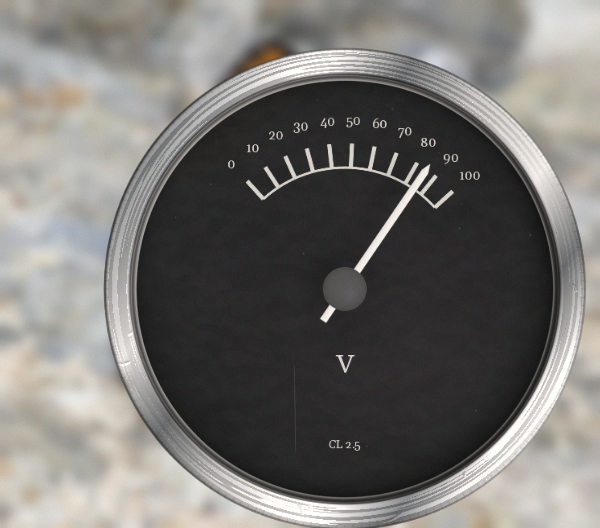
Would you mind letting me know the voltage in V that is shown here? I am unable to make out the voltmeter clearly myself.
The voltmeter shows 85 V
